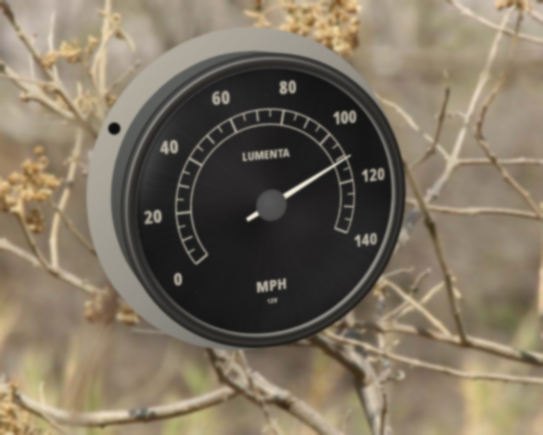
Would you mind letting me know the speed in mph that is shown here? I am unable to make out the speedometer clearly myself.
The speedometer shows 110 mph
